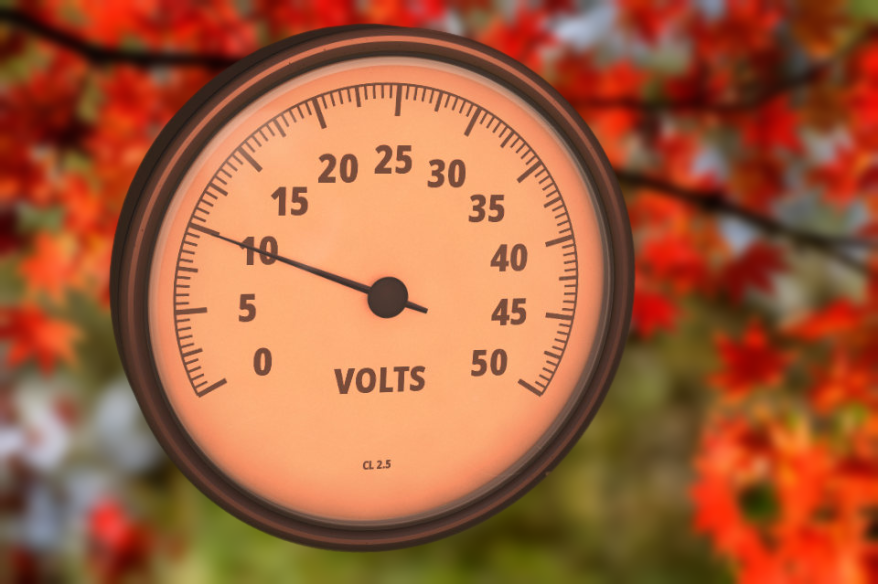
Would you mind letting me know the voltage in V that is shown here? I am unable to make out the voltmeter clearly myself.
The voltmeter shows 10 V
